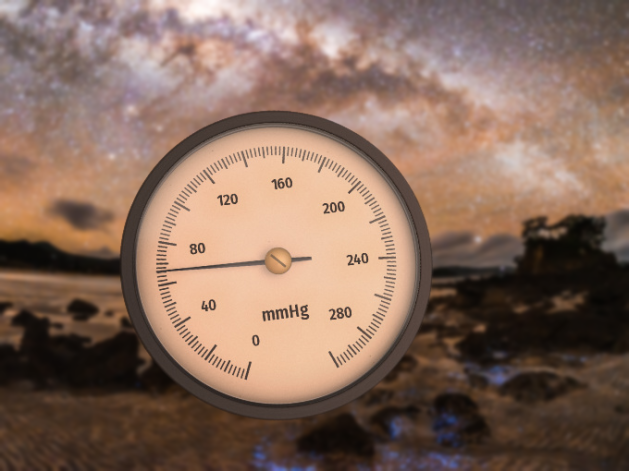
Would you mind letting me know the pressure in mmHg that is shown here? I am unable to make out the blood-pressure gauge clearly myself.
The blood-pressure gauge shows 66 mmHg
